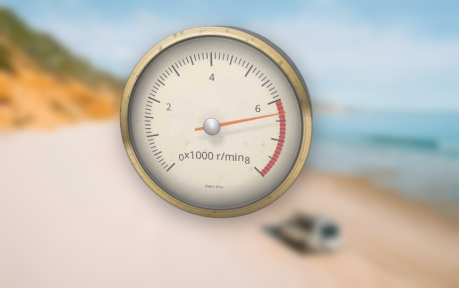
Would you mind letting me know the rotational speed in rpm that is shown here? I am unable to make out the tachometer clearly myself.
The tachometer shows 6300 rpm
